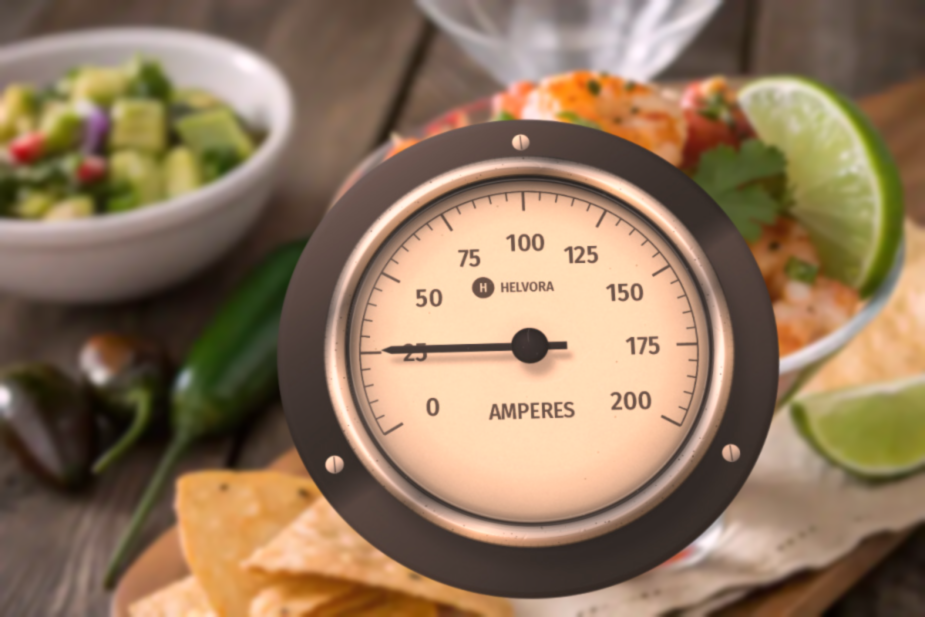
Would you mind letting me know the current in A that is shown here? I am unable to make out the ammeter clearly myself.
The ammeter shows 25 A
